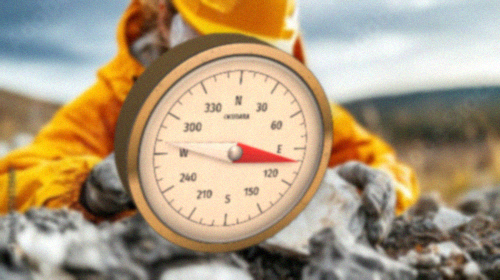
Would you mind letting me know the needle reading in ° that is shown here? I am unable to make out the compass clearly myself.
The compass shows 100 °
